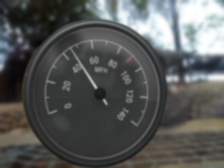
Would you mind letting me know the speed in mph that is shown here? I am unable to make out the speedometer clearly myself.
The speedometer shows 45 mph
